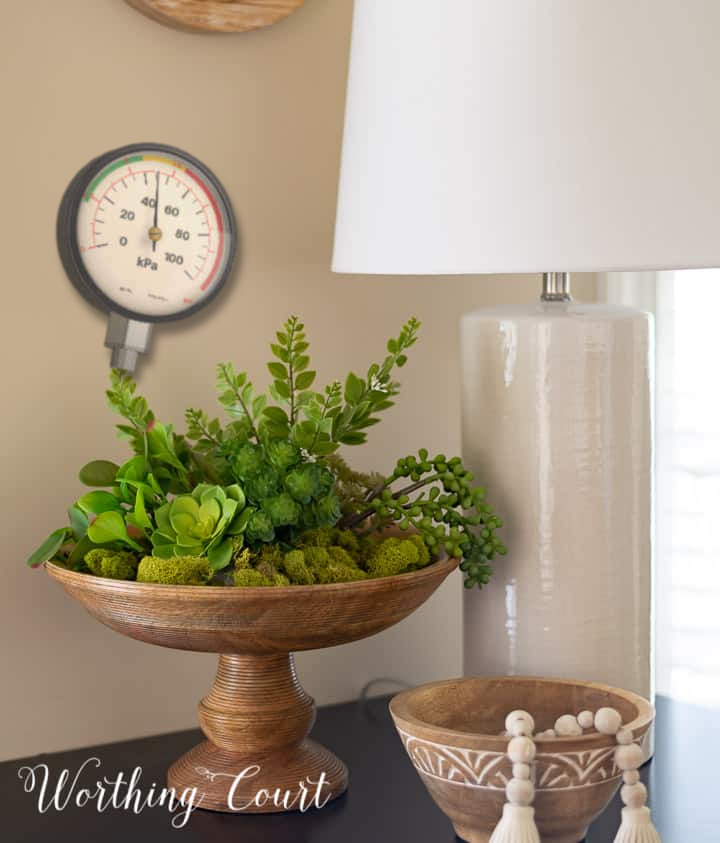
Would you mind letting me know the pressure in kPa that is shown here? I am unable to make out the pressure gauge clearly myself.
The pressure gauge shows 45 kPa
